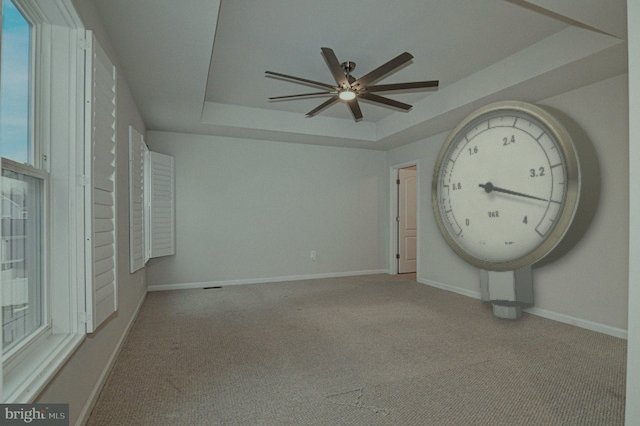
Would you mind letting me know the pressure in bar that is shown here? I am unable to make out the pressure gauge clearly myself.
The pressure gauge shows 3.6 bar
